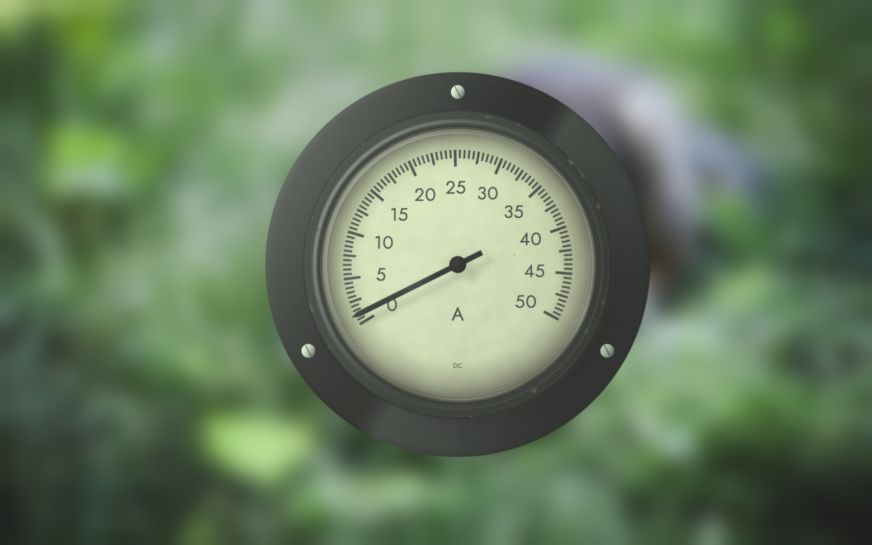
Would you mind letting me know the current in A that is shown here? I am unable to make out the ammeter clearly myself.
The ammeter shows 1 A
